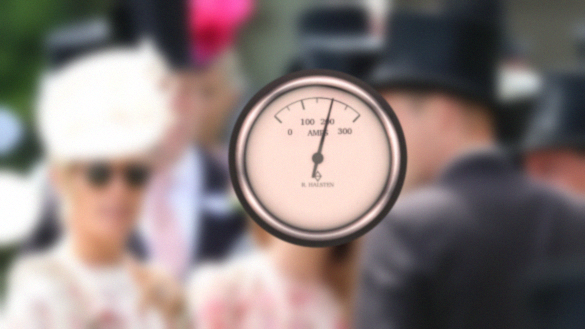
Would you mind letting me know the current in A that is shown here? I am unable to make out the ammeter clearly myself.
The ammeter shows 200 A
